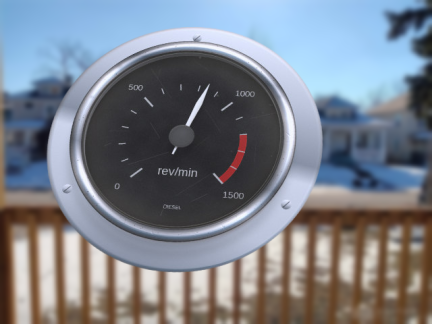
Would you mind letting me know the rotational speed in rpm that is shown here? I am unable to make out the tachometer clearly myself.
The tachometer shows 850 rpm
